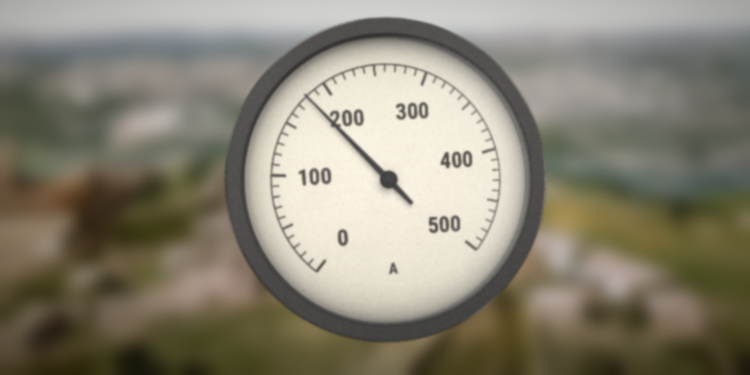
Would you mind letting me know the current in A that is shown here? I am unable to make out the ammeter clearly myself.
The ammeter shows 180 A
